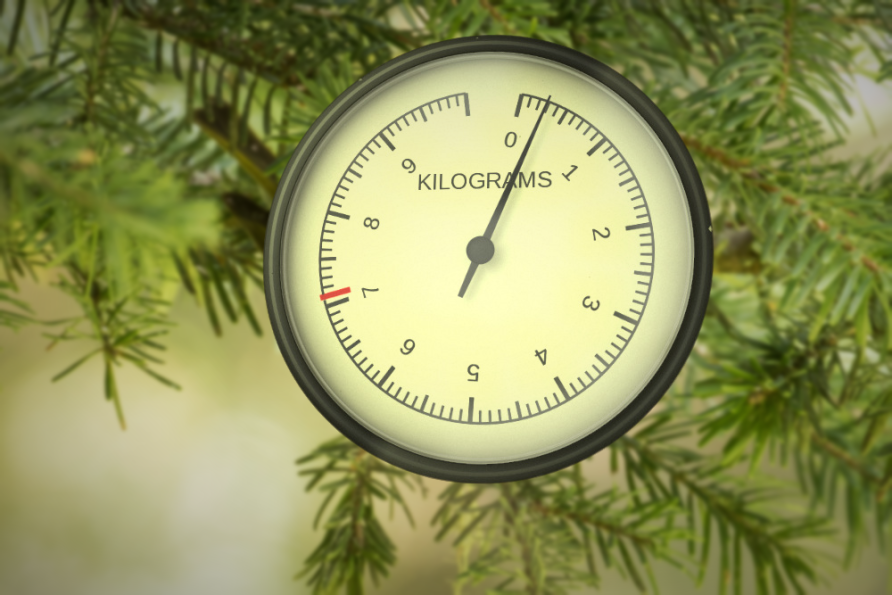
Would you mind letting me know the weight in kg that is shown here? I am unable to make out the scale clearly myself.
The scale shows 0.3 kg
